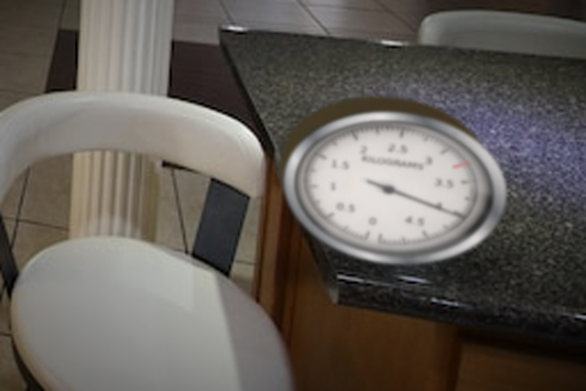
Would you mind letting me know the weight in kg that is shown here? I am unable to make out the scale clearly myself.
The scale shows 4 kg
